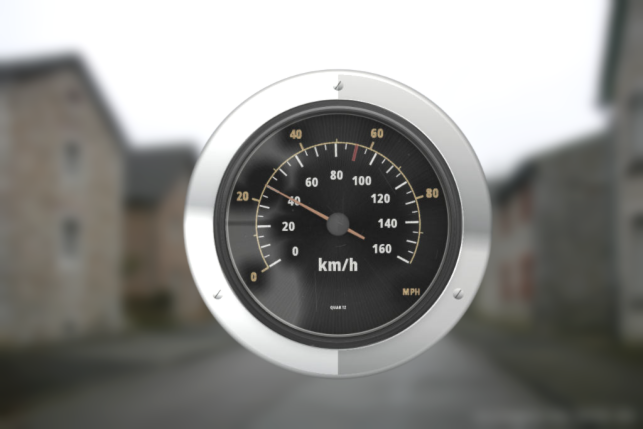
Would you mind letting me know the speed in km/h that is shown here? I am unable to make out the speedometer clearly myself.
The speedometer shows 40 km/h
